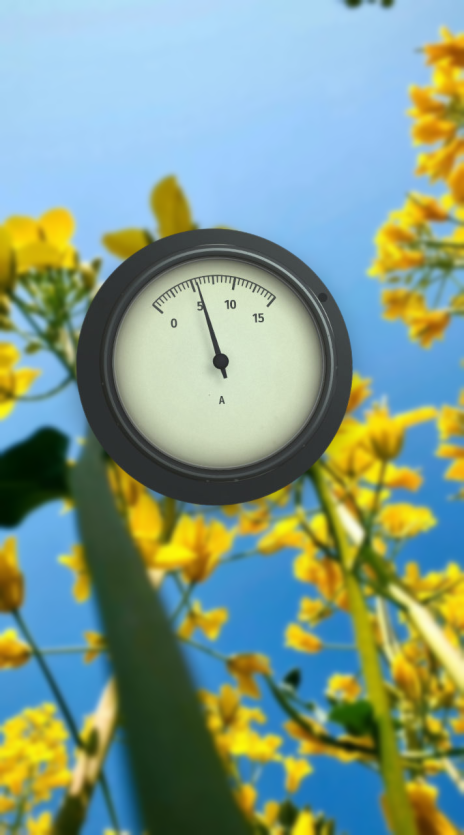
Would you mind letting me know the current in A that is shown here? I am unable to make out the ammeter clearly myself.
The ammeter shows 5.5 A
